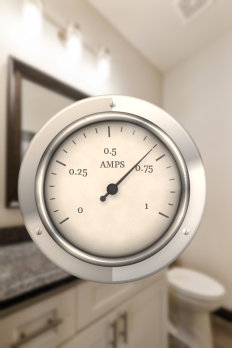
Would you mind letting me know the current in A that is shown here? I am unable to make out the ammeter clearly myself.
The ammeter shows 0.7 A
